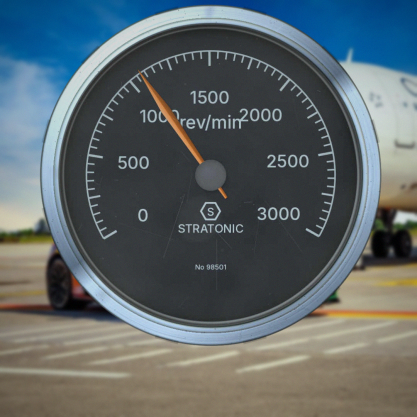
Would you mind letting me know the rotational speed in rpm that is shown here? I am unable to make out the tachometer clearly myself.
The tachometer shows 1075 rpm
